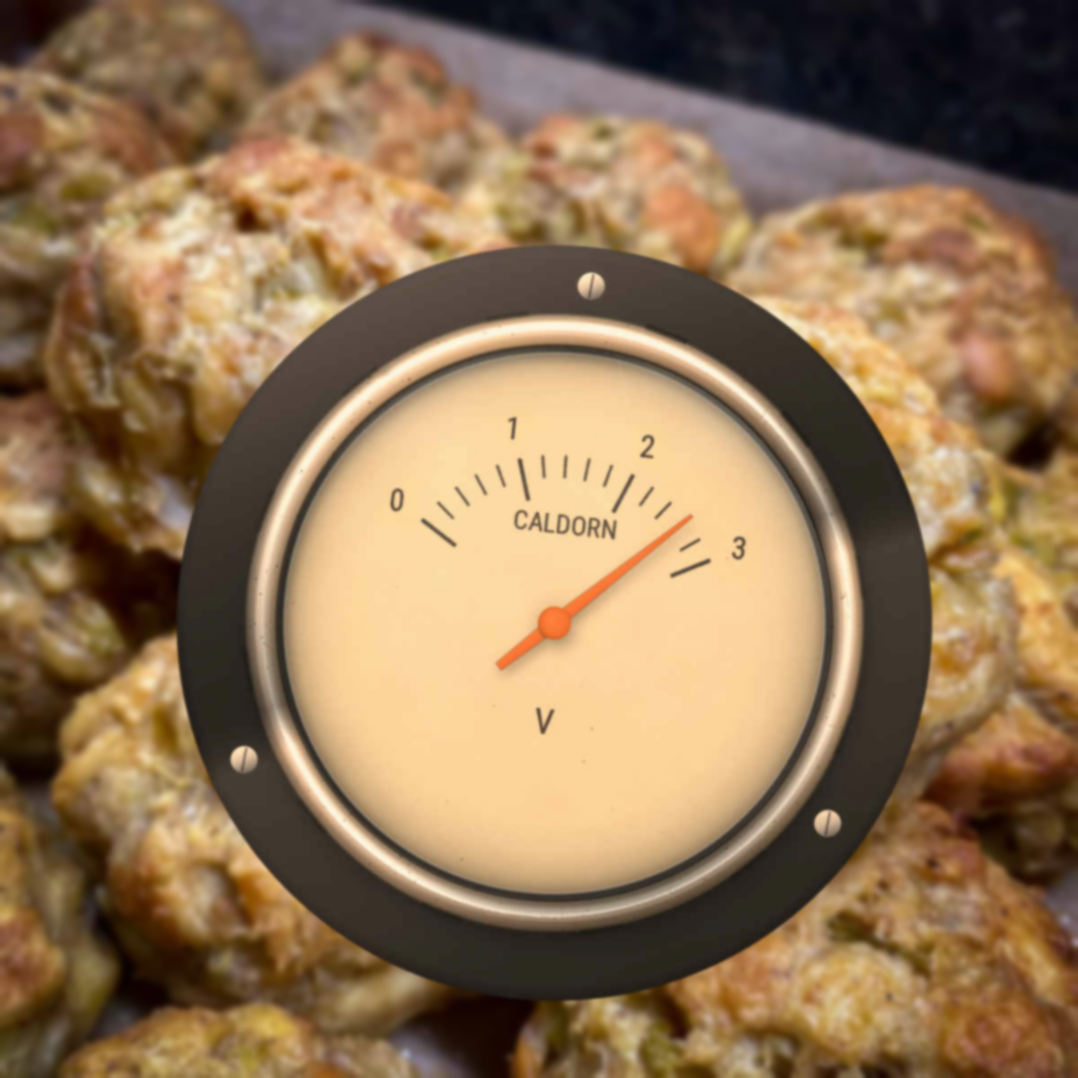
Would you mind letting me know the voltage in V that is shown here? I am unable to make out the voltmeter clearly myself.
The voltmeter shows 2.6 V
